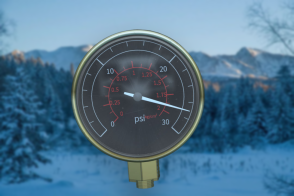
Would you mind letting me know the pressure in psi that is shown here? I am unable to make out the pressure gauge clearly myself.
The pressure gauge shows 27 psi
